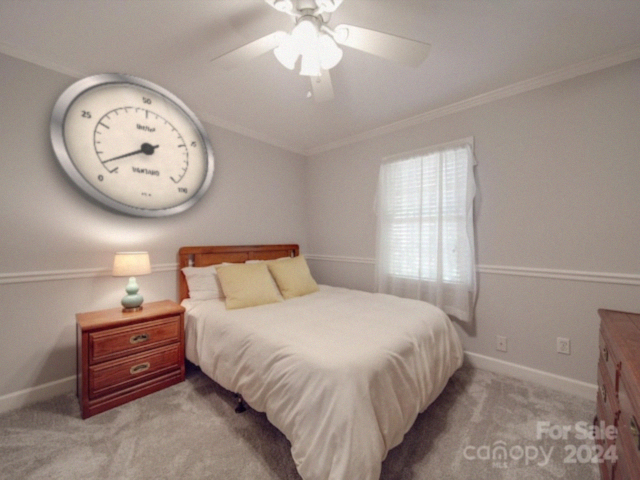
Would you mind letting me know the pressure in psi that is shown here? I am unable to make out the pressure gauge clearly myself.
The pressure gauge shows 5 psi
